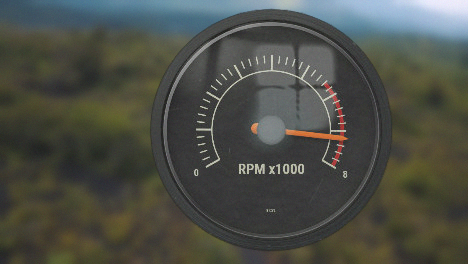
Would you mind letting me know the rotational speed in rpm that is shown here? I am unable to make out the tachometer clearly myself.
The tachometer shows 7200 rpm
